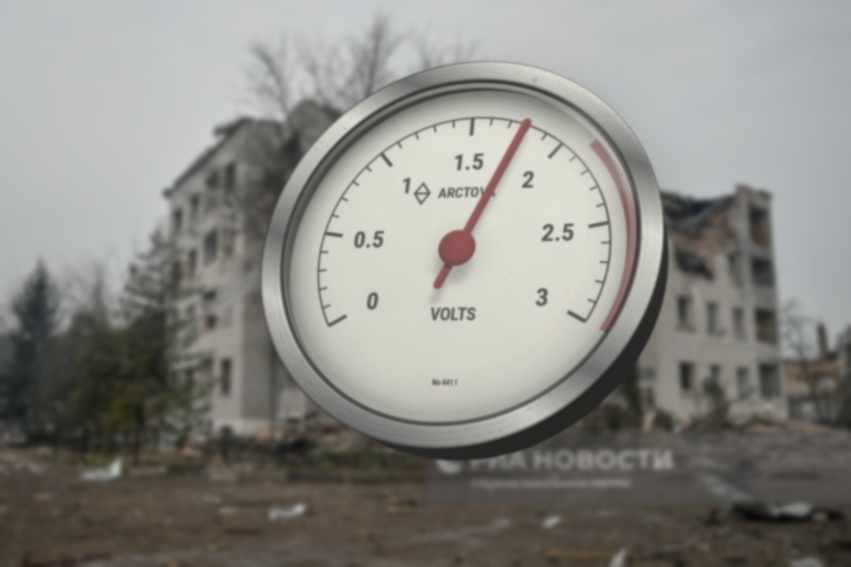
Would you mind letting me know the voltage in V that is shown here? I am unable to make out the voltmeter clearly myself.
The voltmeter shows 1.8 V
